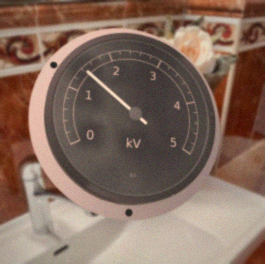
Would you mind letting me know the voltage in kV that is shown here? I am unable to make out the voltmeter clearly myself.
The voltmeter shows 1.4 kV
